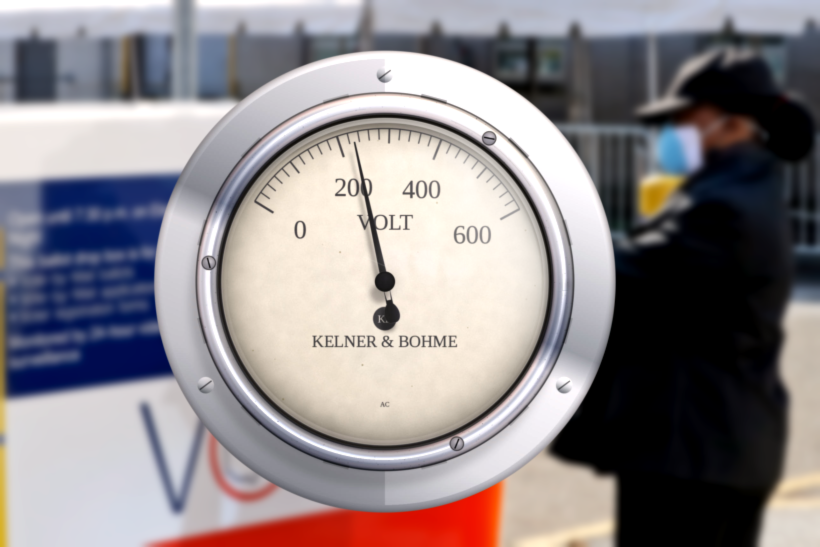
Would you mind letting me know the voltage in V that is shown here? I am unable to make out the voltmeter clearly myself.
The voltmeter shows 230 V
